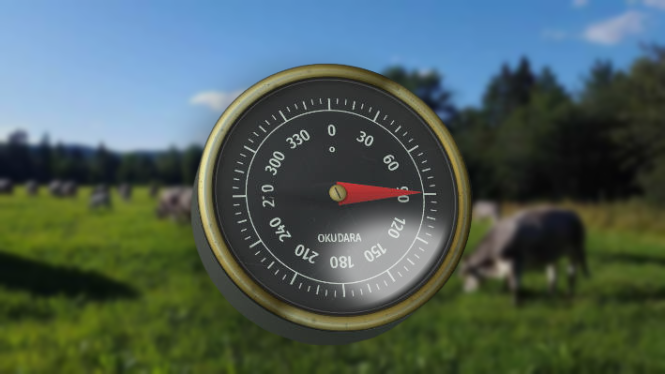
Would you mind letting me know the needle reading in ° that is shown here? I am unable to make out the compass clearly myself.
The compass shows 90 °
